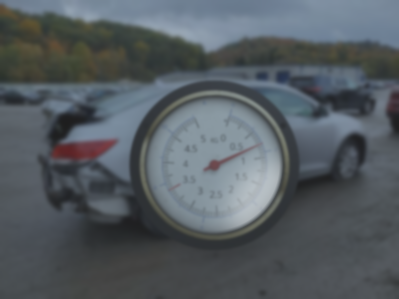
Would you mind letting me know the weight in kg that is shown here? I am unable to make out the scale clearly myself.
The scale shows 0.75 kg
